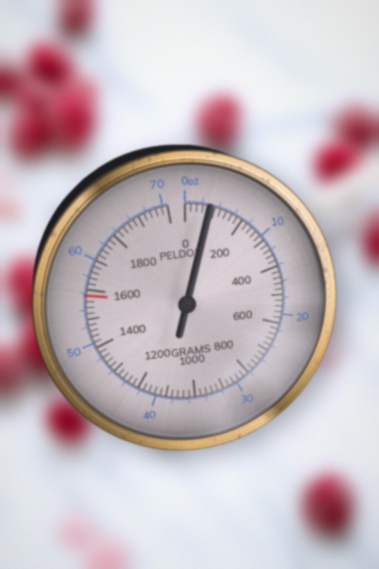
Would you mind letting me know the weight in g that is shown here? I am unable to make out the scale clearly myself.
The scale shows 80 g
